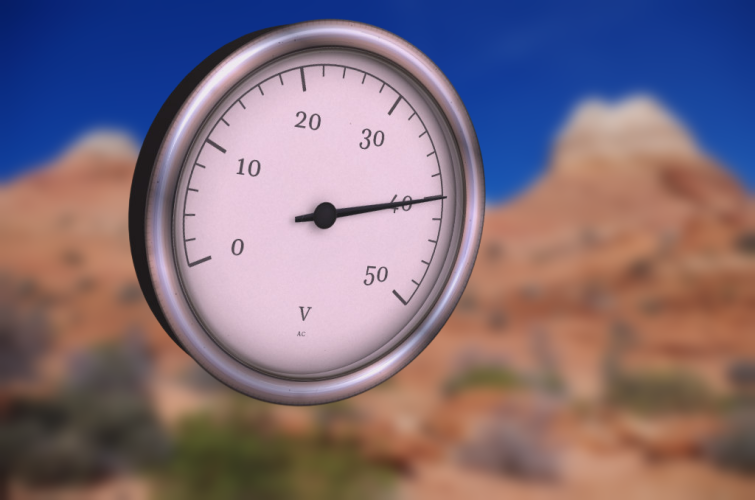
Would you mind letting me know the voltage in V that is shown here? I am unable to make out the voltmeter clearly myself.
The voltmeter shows 40 V
